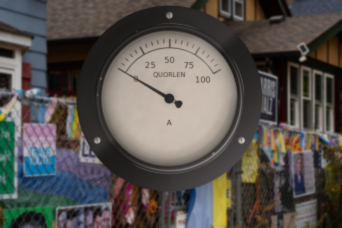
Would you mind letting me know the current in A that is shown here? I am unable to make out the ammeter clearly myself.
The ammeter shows 0 A
